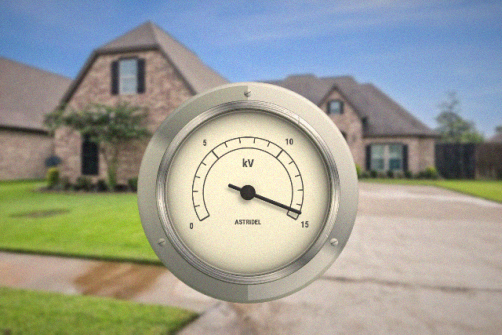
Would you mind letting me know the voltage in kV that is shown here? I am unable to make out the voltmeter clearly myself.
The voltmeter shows 14.5 kV
